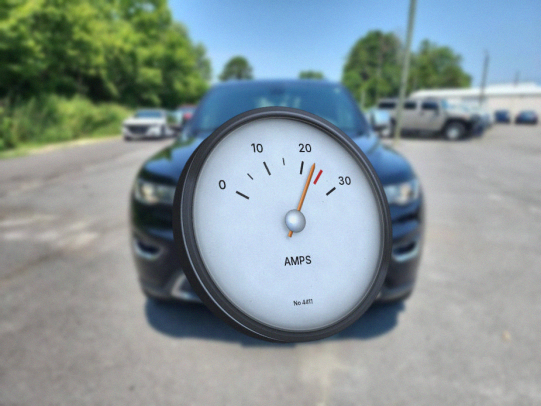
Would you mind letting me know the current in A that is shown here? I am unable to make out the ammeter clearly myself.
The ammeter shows 22.5 A
